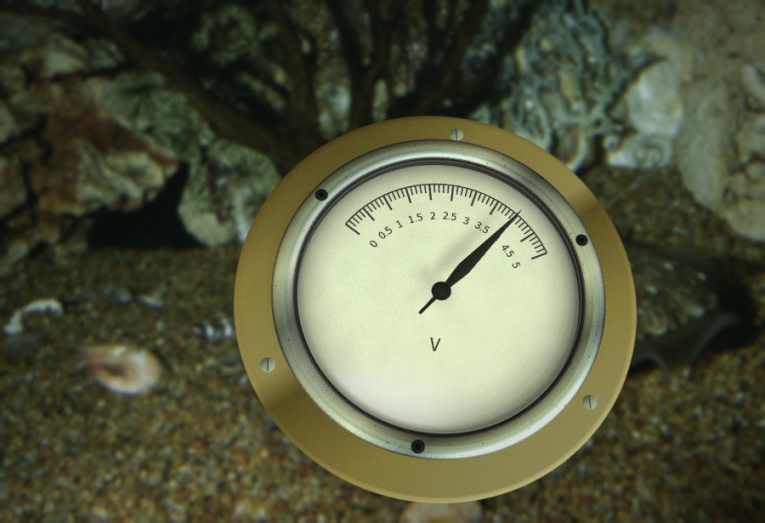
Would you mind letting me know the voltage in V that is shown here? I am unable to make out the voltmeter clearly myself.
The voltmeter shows 4 V
